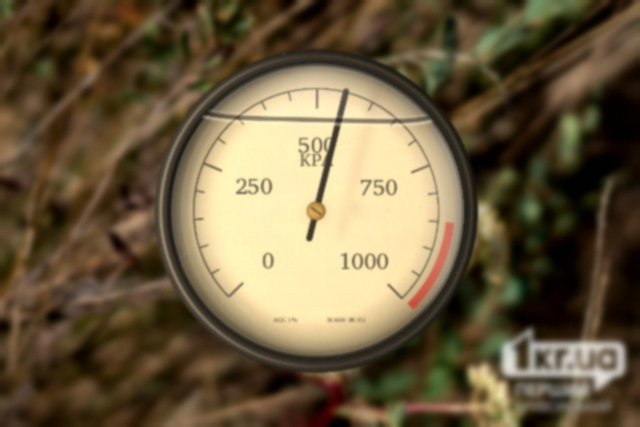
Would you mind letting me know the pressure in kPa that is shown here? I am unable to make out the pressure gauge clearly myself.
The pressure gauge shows 550 kPa
